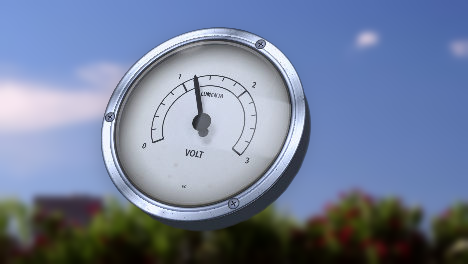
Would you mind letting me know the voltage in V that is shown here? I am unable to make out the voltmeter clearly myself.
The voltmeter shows 1.2 V
